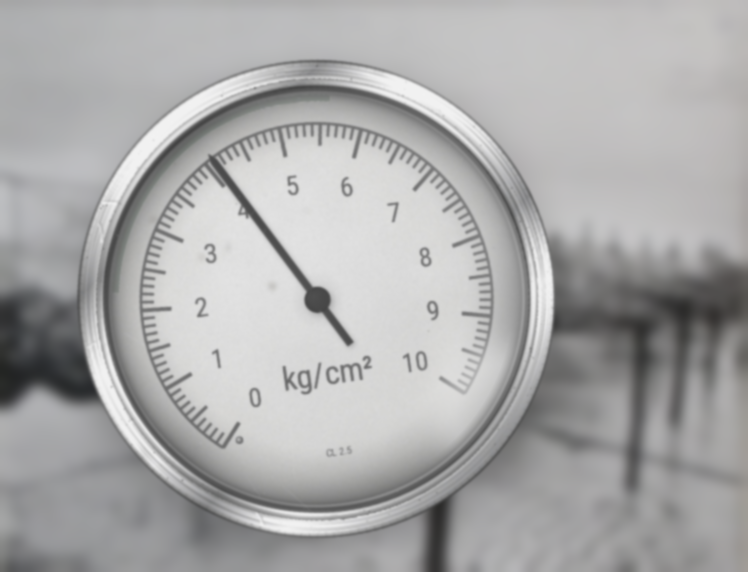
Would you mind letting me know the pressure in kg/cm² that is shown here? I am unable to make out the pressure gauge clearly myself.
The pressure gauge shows 4.1 kg/cm²
